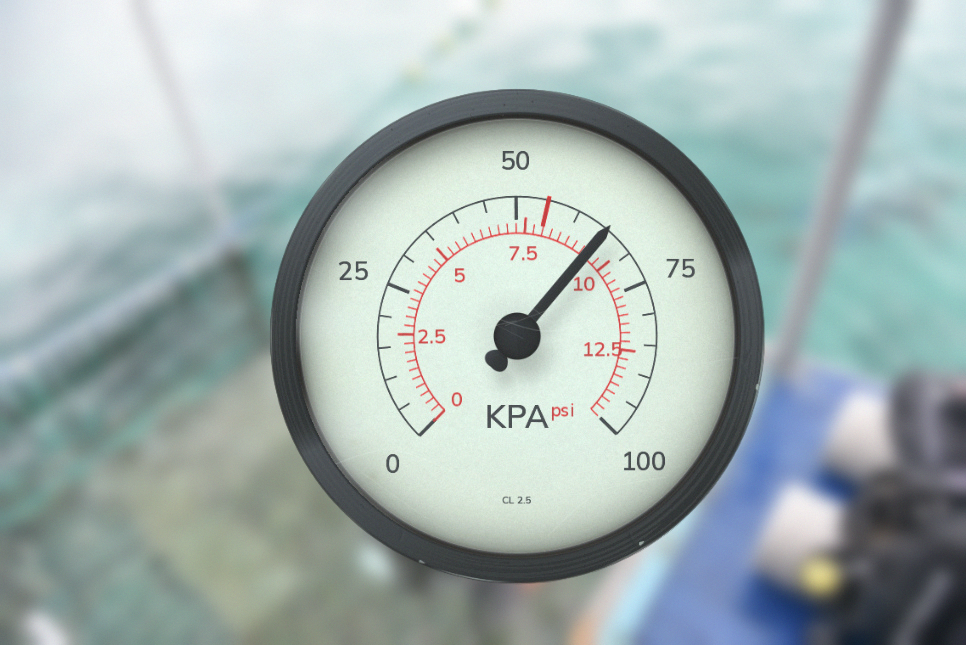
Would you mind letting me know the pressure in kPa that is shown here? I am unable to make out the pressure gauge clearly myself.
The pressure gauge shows 65 kPa
